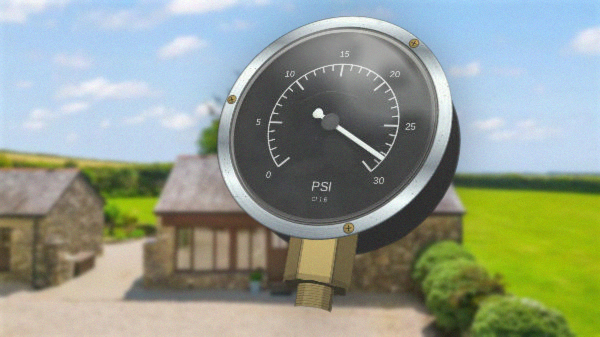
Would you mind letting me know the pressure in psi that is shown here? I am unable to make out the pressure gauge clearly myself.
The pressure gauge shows 28.5 psi
